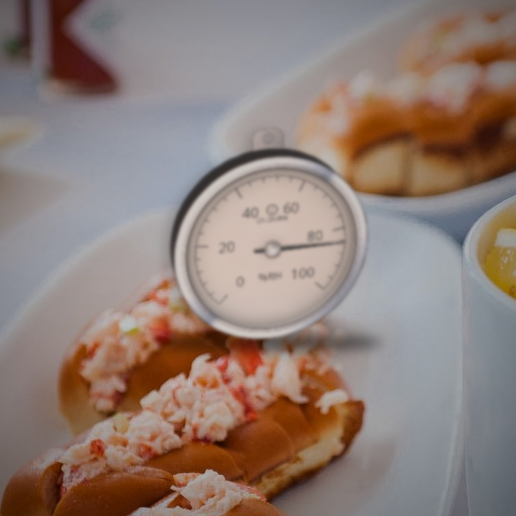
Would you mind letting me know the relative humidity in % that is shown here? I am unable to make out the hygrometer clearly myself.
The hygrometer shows 84 %
